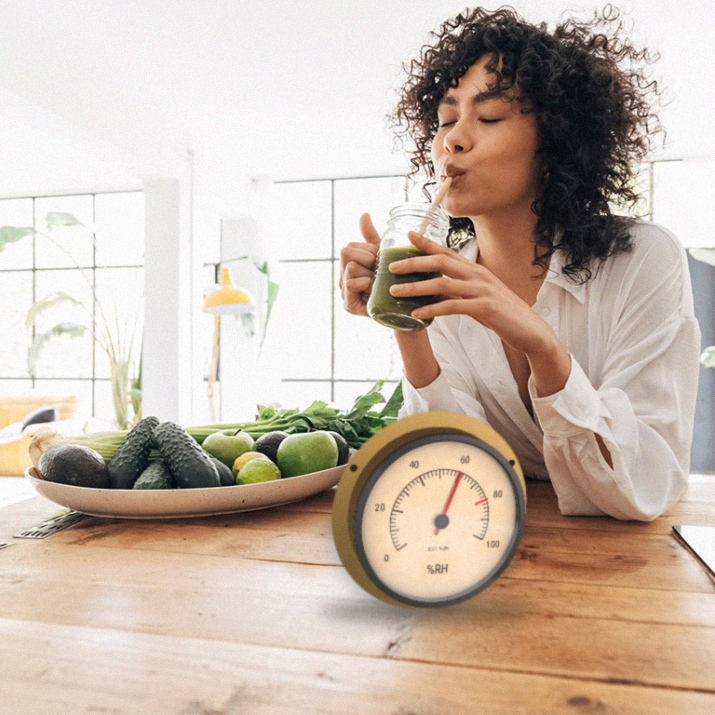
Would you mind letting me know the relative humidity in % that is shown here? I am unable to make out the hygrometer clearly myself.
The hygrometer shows 60 %
